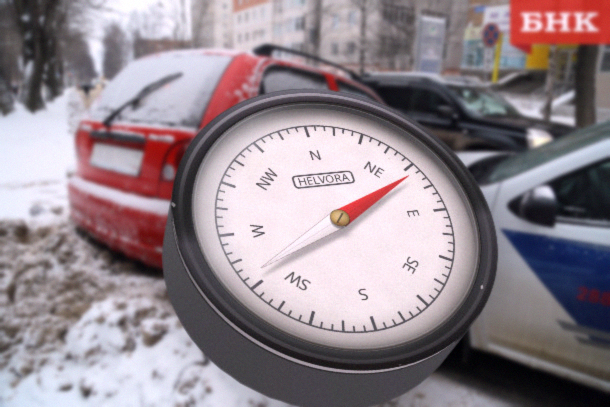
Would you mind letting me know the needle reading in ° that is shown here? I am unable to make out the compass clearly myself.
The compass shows 65 °
